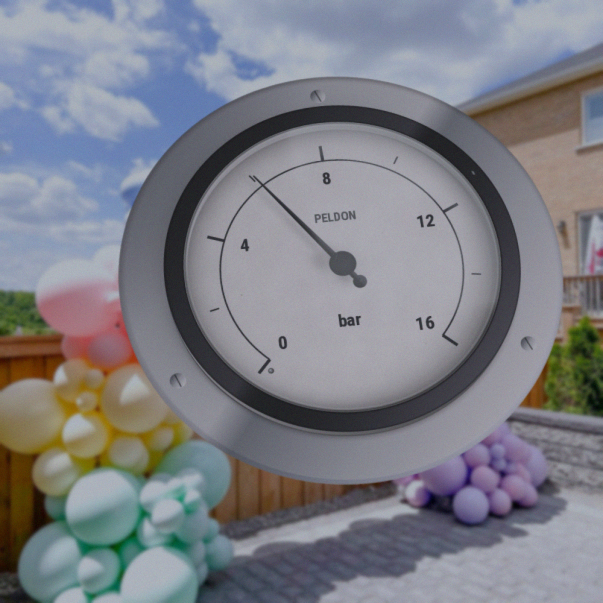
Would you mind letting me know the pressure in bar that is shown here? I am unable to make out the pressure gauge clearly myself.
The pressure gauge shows 6 bar
